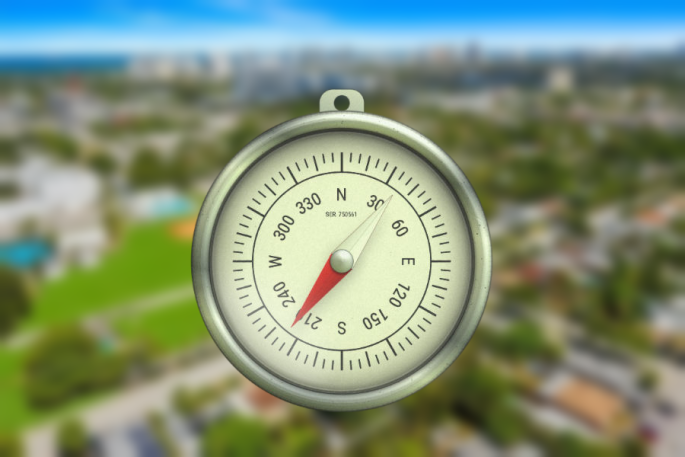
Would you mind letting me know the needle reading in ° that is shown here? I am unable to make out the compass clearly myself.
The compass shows 217.5 °
